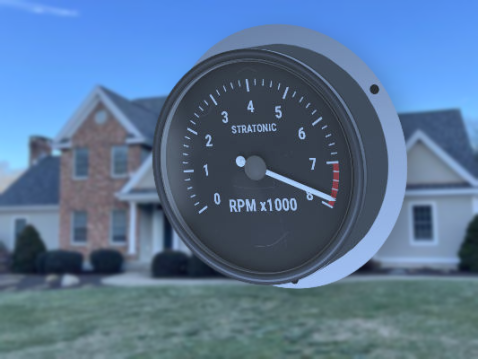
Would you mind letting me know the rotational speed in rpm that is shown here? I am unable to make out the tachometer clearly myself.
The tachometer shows 7800 rpm
